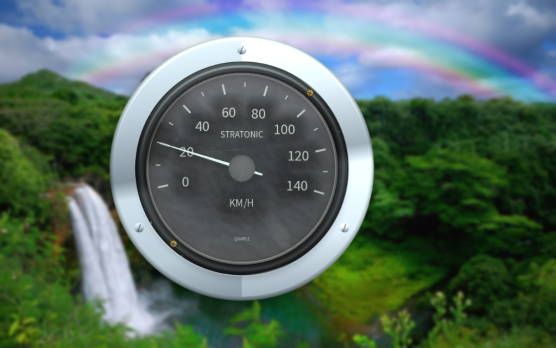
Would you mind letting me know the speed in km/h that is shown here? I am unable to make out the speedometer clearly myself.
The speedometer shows 20 km/h
